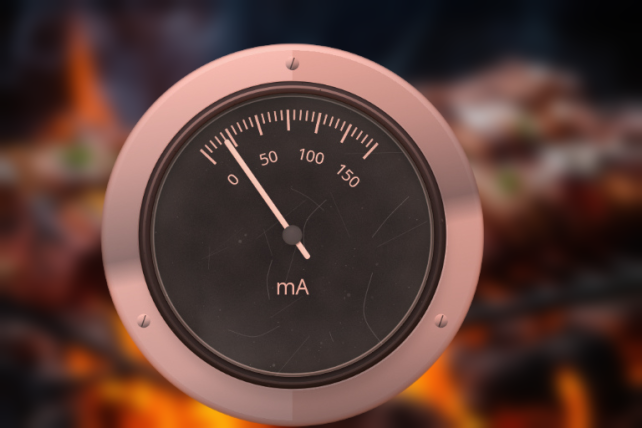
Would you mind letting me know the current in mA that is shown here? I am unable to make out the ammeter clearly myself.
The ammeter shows 20 mA
